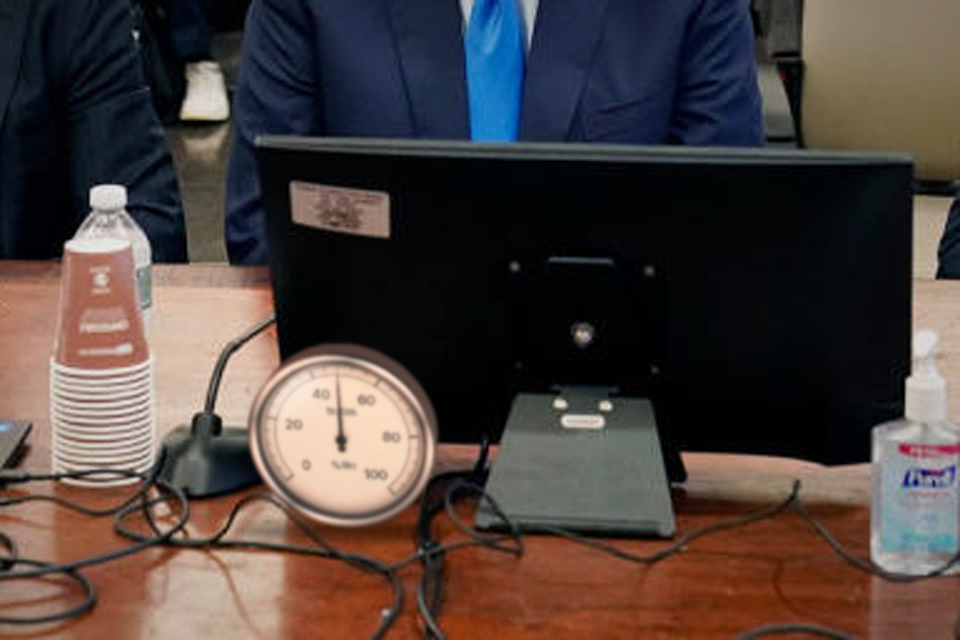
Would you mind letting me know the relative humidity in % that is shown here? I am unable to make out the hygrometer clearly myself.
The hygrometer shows 48 %
